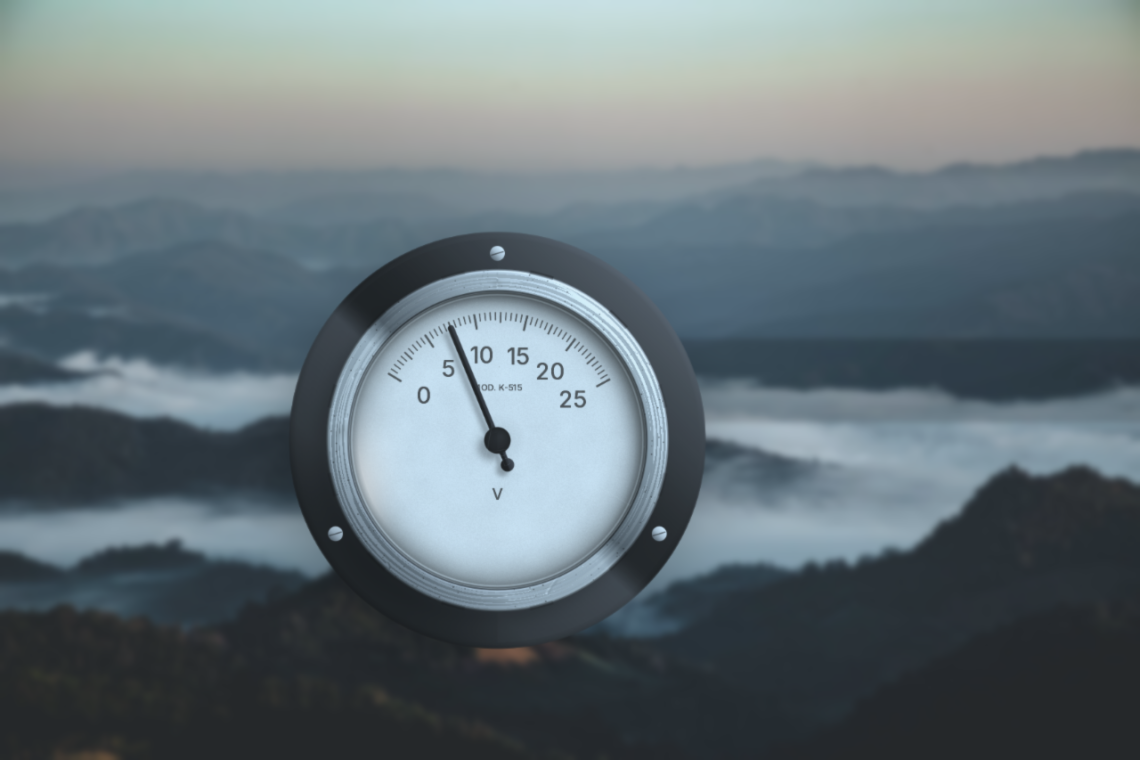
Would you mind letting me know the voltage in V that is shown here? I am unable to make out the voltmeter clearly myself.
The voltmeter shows 7.5 V
